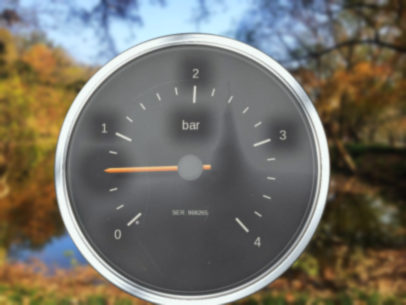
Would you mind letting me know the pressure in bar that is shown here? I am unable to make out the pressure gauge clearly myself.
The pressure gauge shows 0.6 bar
